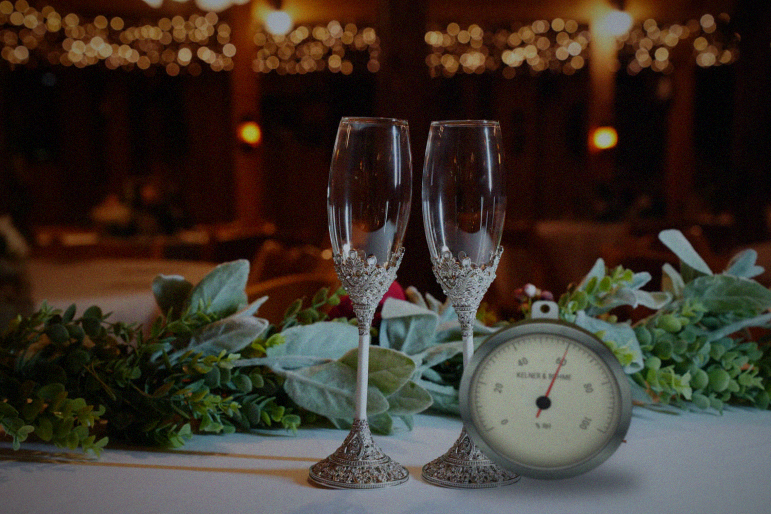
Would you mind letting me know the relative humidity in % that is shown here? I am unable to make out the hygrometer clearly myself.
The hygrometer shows 60 %
